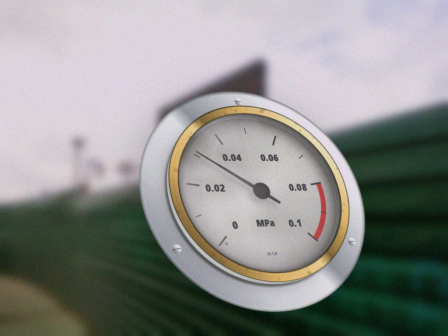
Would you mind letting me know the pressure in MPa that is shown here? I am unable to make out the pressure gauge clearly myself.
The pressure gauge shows 0.03 MPa
